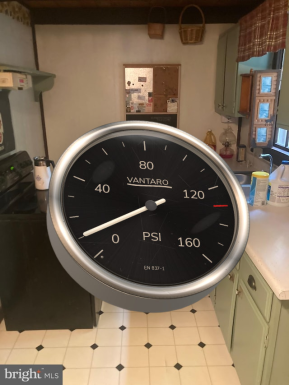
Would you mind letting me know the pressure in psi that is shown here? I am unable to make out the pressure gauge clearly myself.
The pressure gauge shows 10 psi
